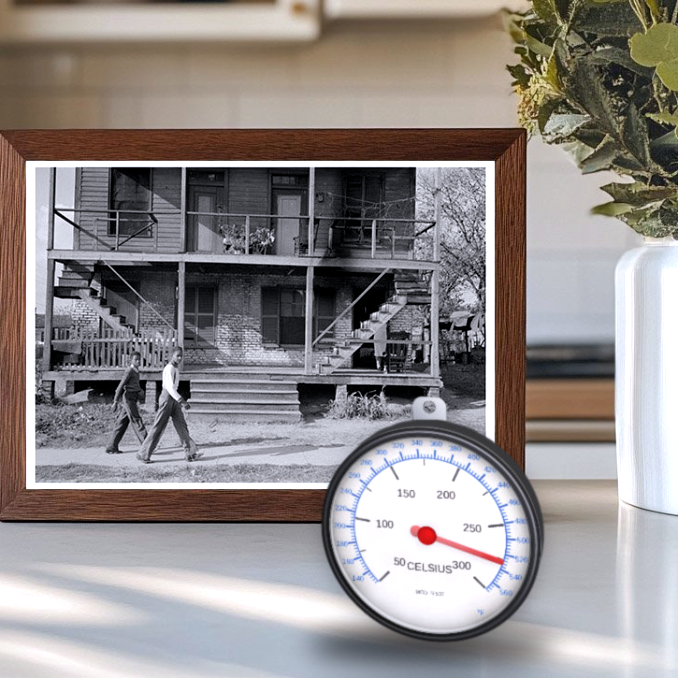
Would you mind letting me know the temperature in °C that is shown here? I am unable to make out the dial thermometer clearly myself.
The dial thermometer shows 275 °C
